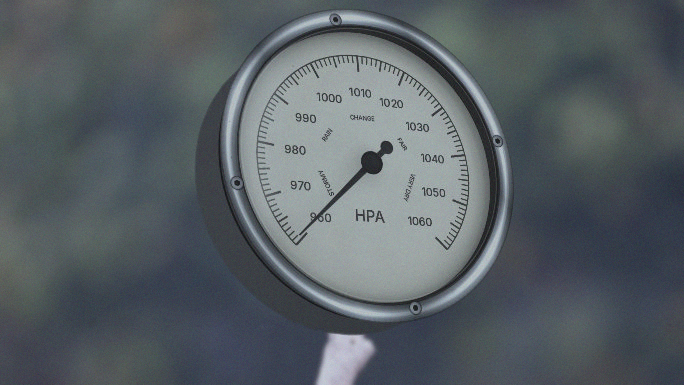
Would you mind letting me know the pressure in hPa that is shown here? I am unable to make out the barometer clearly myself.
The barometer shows 961 hPa
